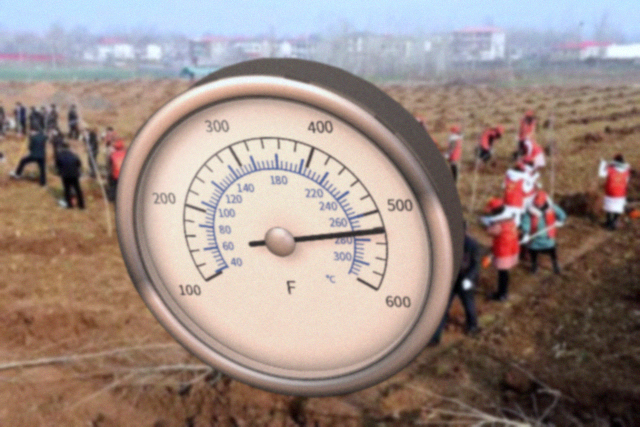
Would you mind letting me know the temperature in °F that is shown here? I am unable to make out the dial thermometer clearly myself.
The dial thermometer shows 520 °F
